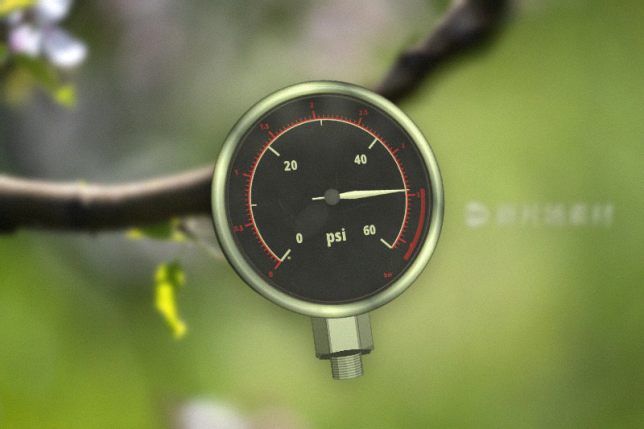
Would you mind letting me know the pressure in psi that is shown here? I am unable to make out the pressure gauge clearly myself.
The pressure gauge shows 50 psi
